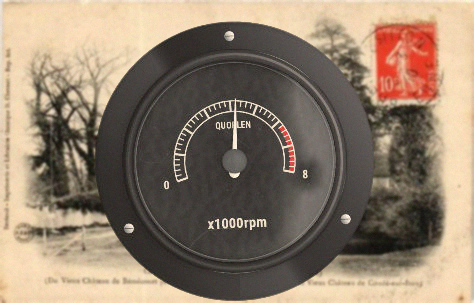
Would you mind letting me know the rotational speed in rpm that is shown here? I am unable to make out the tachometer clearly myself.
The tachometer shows 4200 rpm
